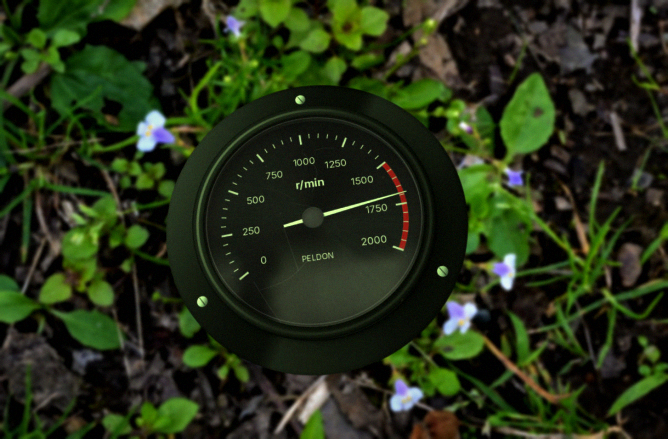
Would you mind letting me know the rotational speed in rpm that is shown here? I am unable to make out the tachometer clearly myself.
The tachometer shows 1700 rpm
